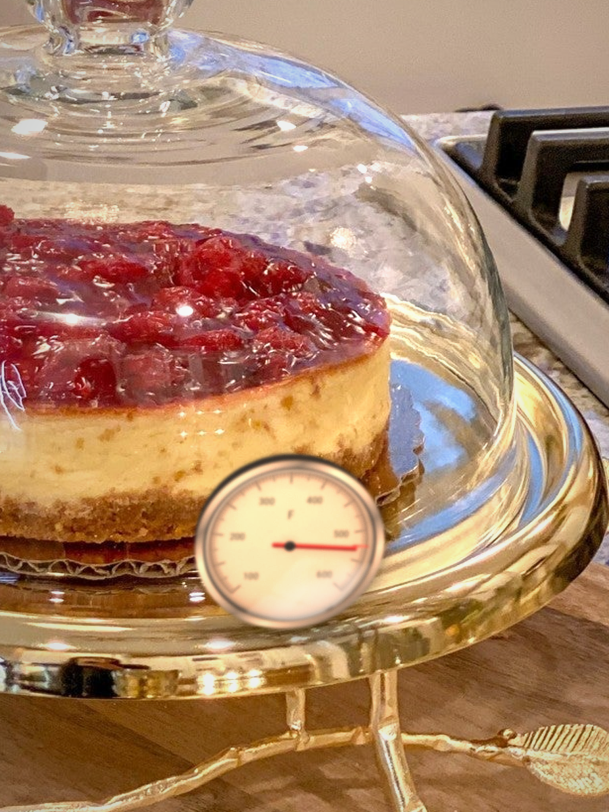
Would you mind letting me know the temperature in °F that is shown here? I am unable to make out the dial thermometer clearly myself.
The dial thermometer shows 525 °F
